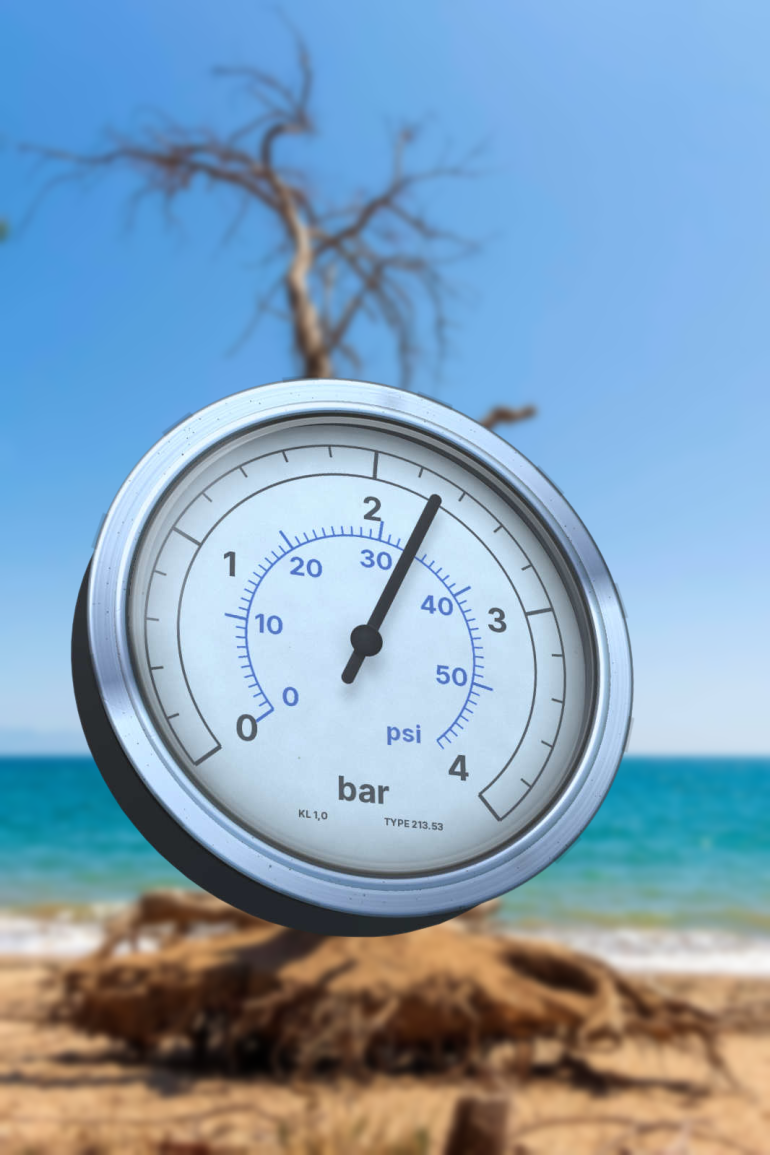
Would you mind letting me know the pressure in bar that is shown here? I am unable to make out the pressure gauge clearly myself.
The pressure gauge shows 2.3 bar
